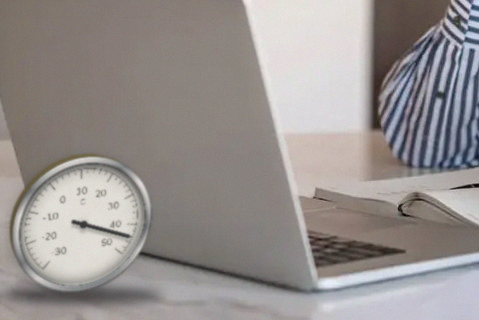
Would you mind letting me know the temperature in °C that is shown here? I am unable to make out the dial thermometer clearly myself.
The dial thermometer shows 44 °C
